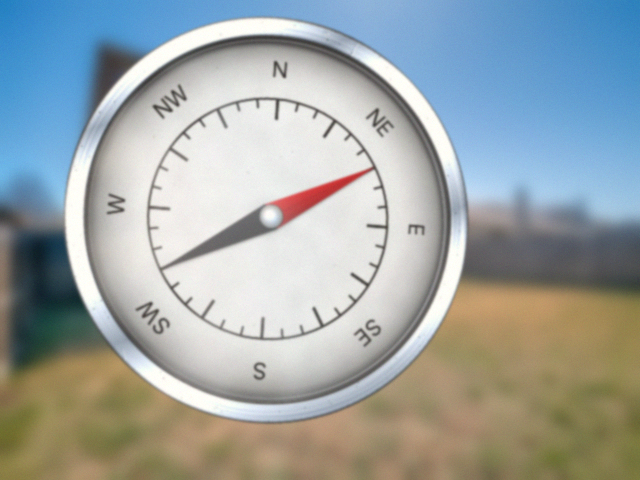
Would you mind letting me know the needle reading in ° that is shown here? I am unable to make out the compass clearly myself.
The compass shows 60 °
